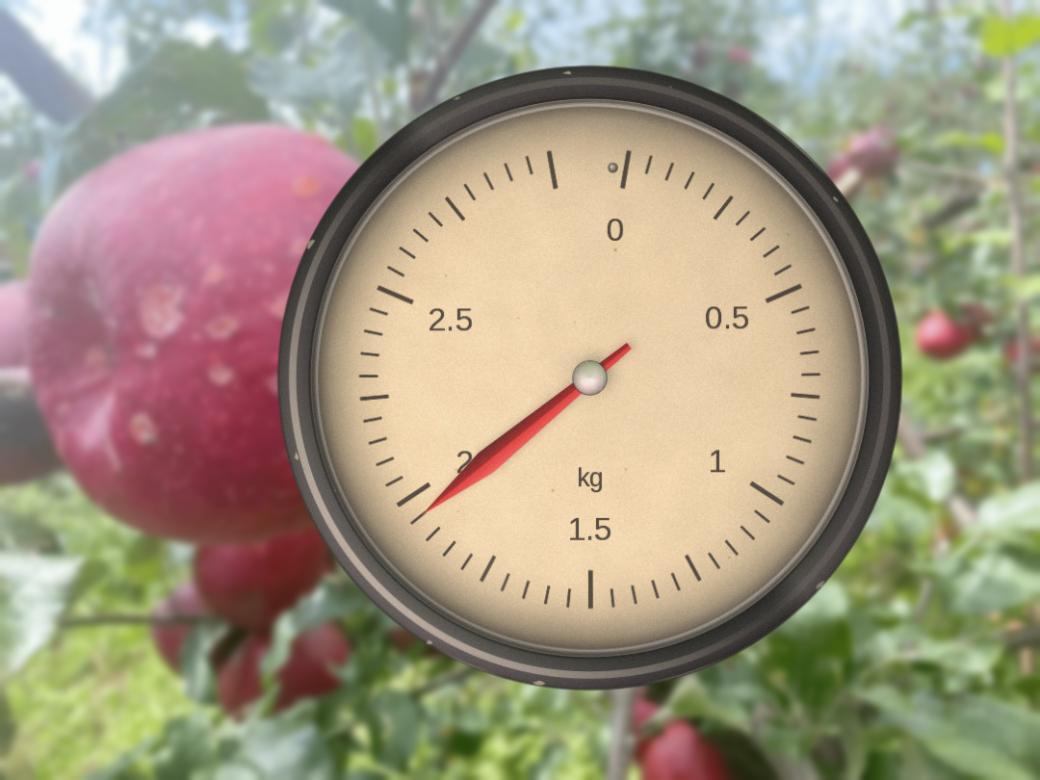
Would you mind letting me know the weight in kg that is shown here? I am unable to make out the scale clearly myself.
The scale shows 1.95 kg
